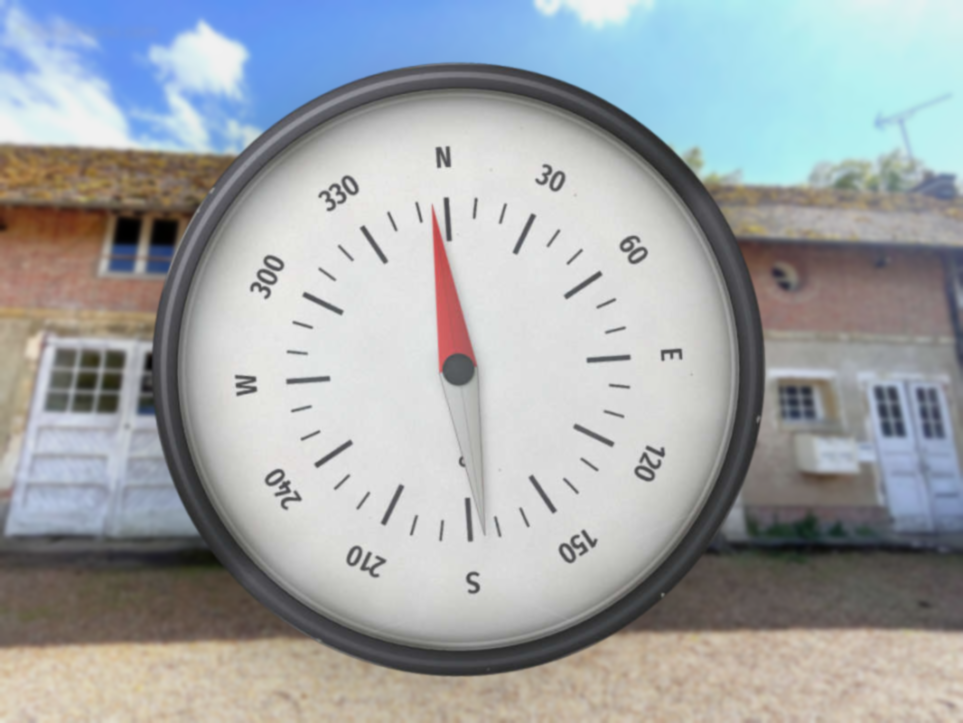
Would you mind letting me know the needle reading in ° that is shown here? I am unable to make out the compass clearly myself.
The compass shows 355 °
